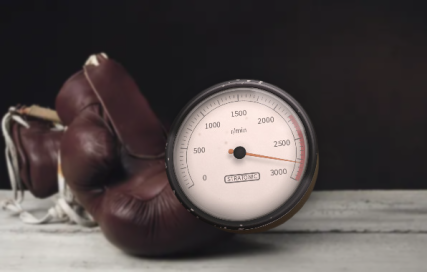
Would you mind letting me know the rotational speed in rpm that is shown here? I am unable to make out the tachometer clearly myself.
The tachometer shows 2800 rpm
